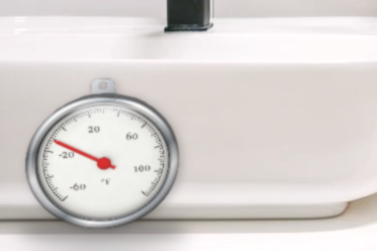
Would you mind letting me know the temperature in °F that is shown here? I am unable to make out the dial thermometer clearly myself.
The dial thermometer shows -10 °F
